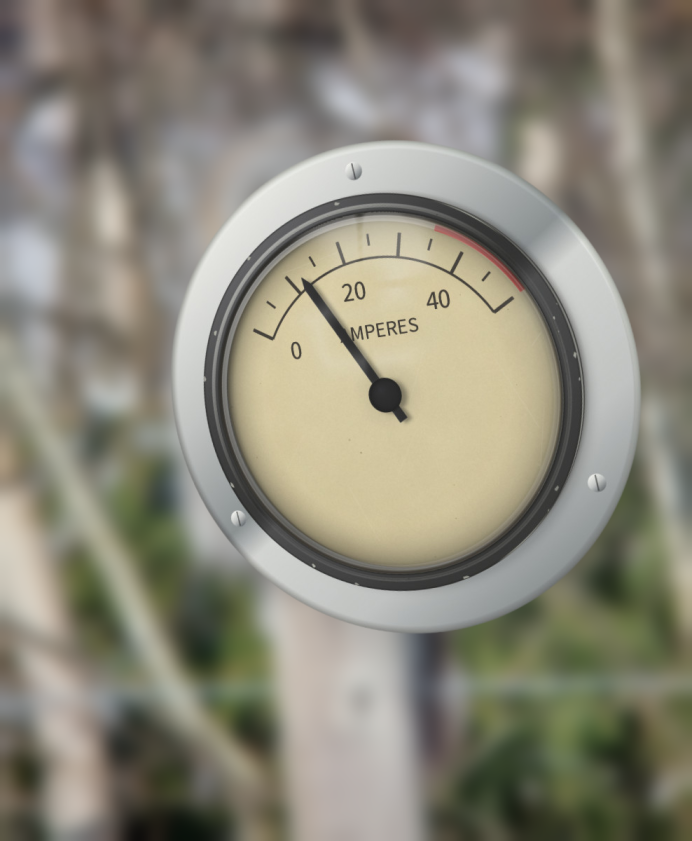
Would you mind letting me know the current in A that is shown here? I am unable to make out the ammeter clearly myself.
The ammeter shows 12.5 A
